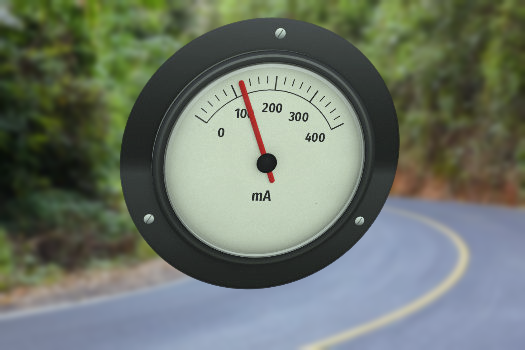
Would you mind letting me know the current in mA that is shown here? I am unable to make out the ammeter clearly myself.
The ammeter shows 120 mA
